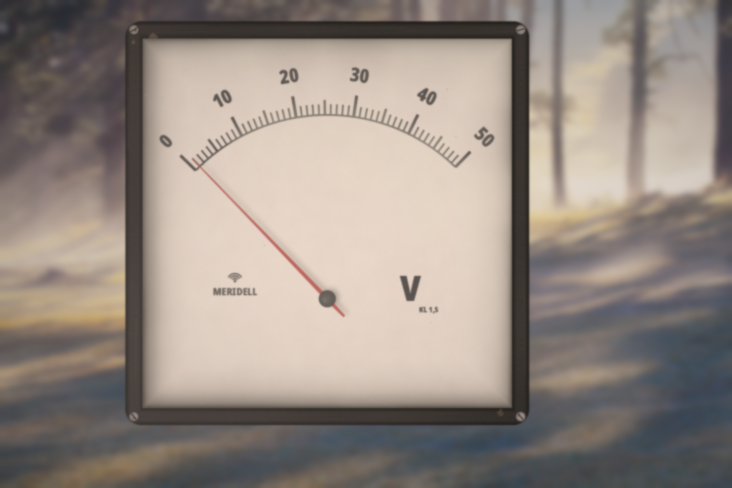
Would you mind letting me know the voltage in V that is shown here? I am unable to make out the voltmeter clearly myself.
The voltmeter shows 1 V
